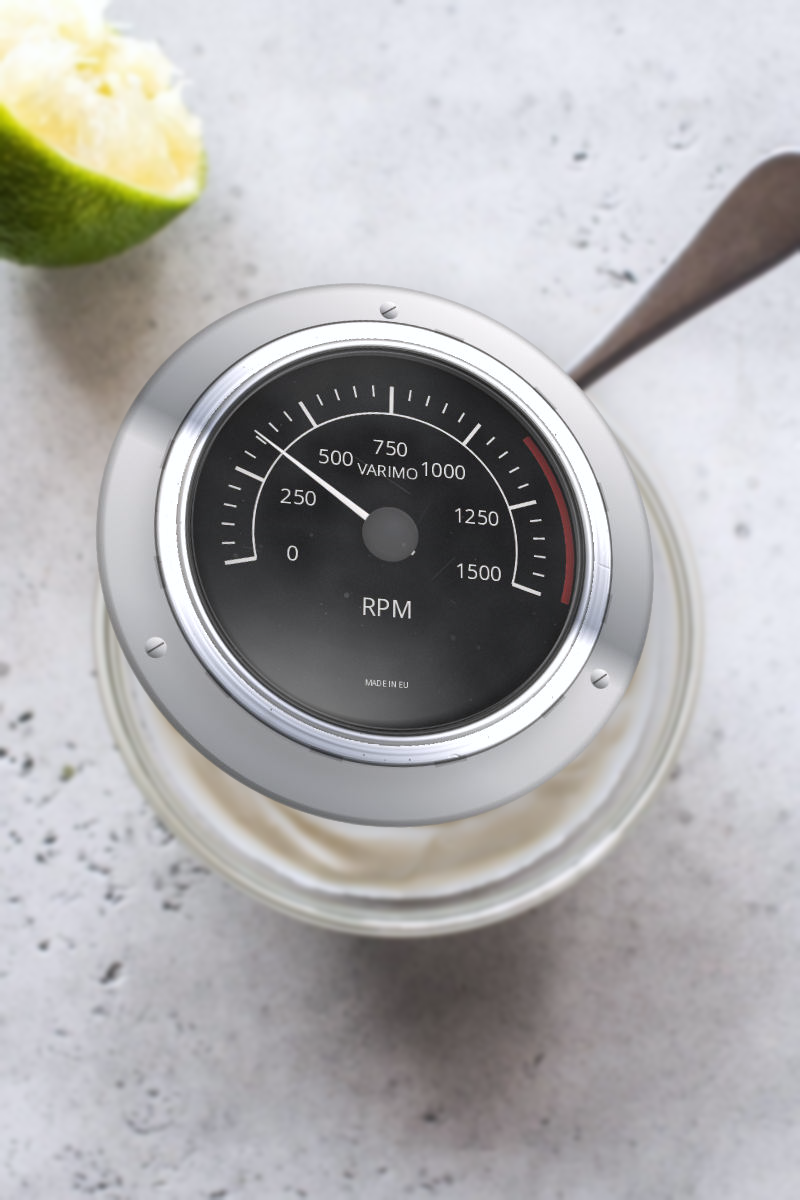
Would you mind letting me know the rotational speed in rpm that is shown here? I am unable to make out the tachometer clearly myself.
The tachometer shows 350 rpm
